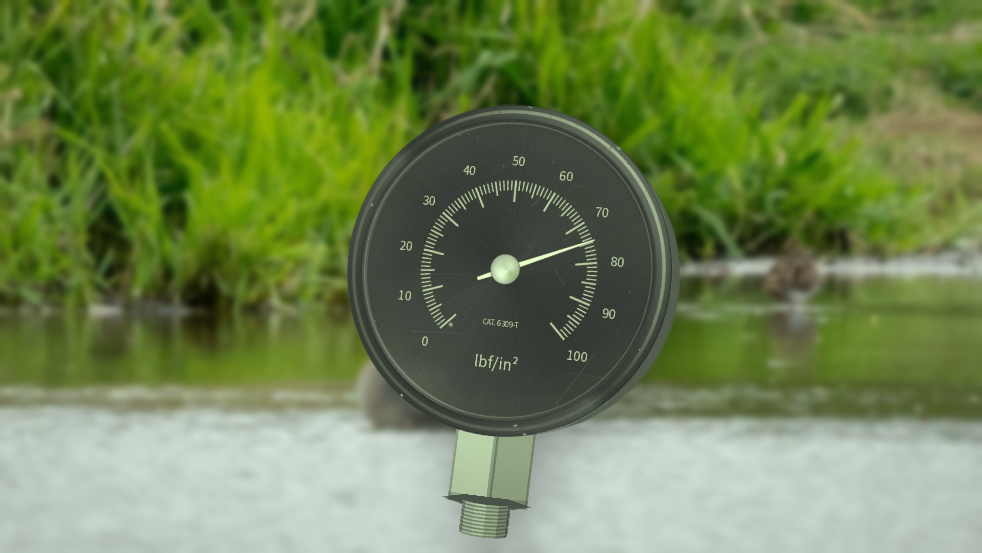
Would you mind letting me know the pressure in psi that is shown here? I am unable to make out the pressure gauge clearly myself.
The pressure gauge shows 75 psi
